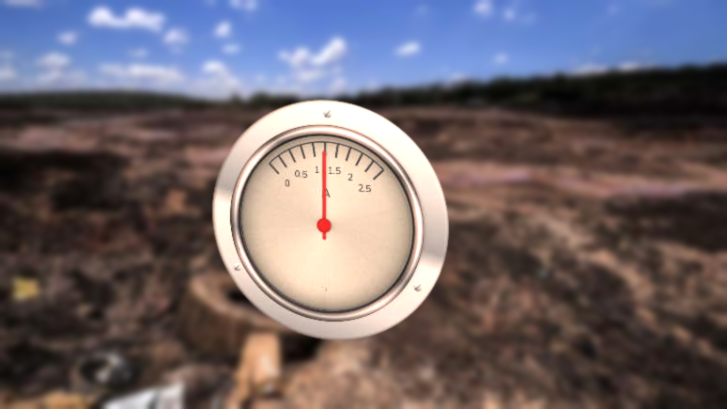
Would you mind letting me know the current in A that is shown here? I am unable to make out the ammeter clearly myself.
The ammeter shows 1.25 A
